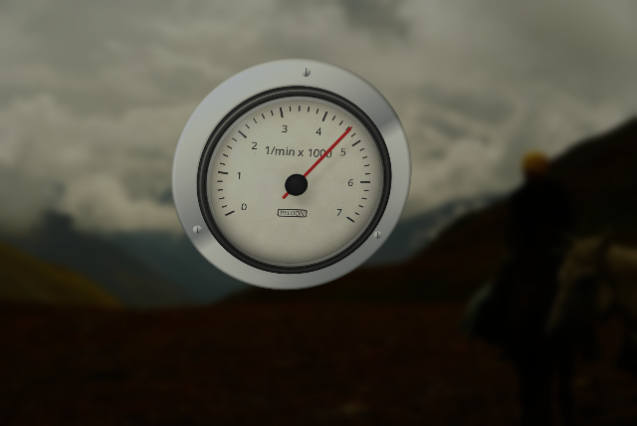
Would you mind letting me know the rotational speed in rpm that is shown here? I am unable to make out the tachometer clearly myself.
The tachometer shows 4600 rpm
